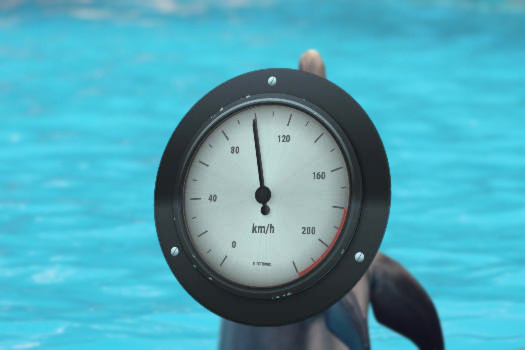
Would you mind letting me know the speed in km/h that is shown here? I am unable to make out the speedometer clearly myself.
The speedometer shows 100 km/h
